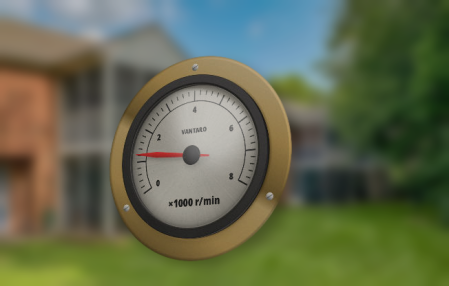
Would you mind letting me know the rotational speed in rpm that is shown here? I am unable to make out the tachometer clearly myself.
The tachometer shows 1200 rpm
